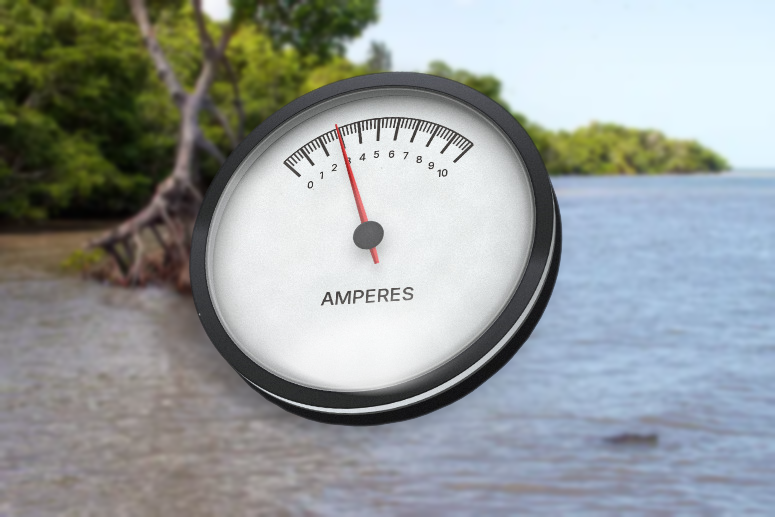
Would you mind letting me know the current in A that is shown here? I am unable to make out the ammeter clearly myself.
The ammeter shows 3 A
